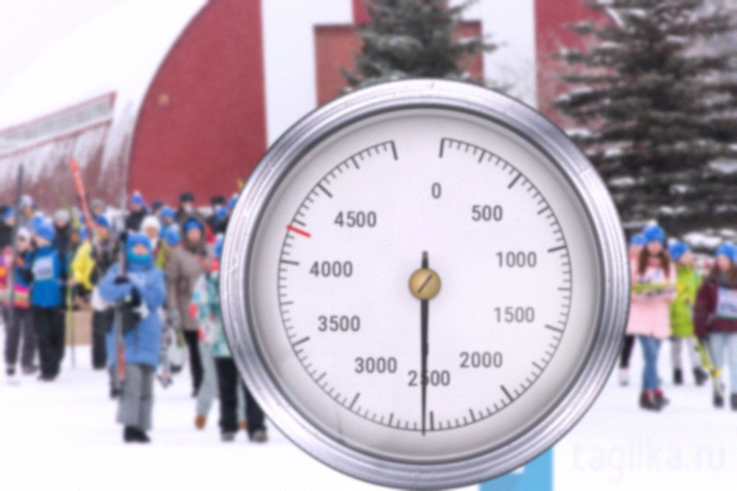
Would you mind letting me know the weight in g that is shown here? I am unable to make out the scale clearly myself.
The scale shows 2550 g
